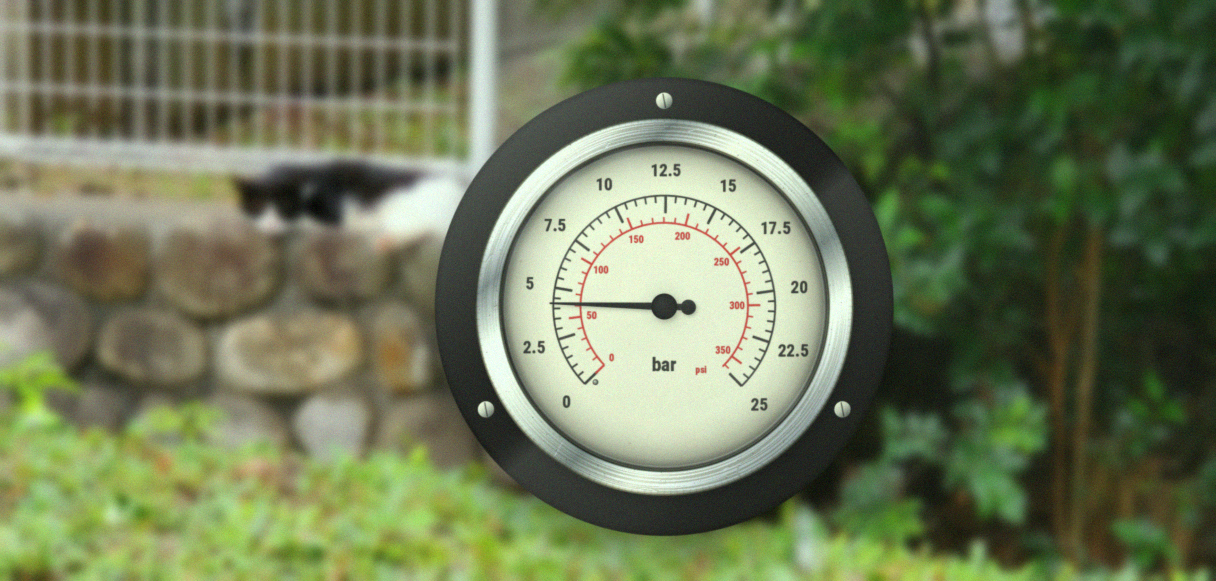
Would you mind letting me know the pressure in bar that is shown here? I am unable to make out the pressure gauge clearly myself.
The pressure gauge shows 4.25 bar
